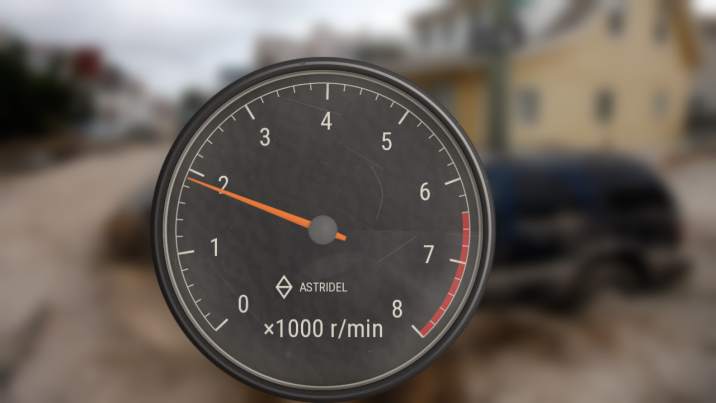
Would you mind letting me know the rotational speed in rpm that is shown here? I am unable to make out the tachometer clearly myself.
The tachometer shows 1900 rpm
